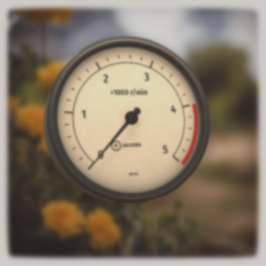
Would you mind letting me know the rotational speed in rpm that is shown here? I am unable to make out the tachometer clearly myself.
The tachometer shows 0 rpm
